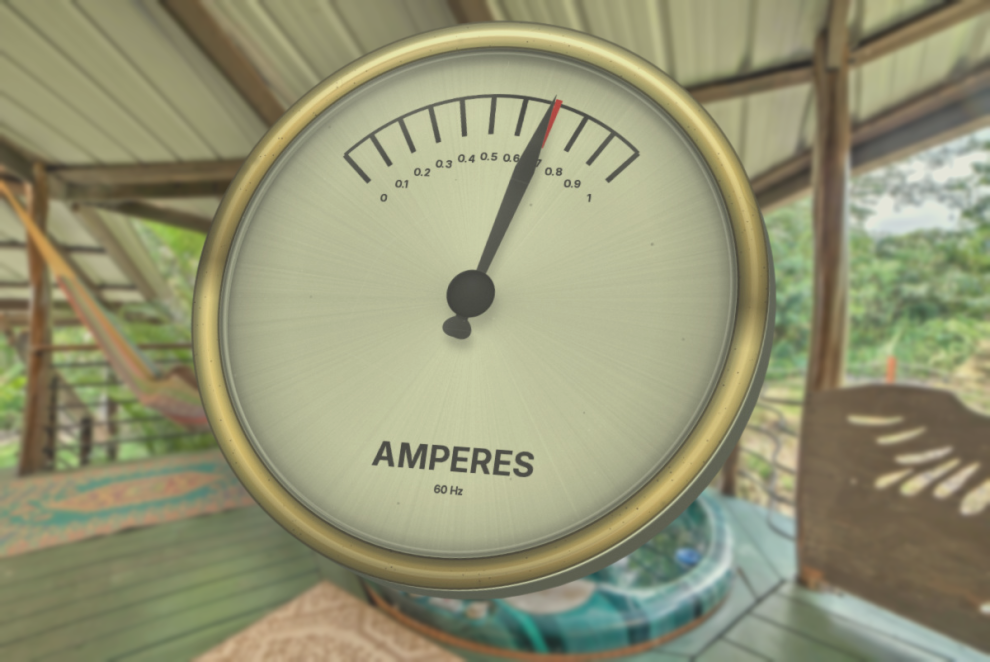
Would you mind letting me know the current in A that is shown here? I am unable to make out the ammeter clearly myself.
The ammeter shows 0.7 A
